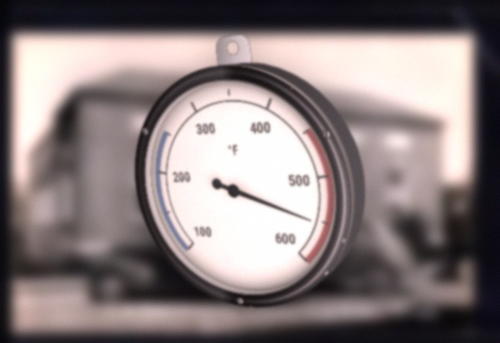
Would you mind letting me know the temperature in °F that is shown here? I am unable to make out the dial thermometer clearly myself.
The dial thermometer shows 550 °F
